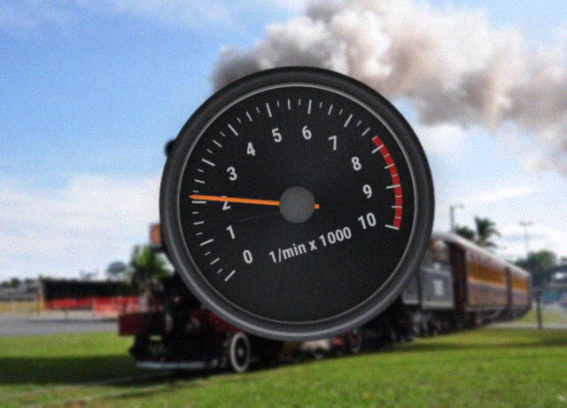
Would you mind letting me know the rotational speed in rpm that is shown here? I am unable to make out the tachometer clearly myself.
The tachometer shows 2125 rpm
